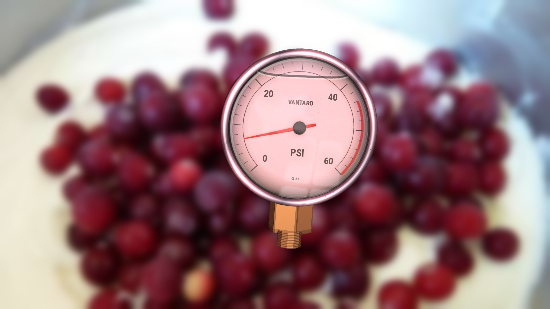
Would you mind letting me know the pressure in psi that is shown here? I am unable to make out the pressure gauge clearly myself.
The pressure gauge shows 7 psi
